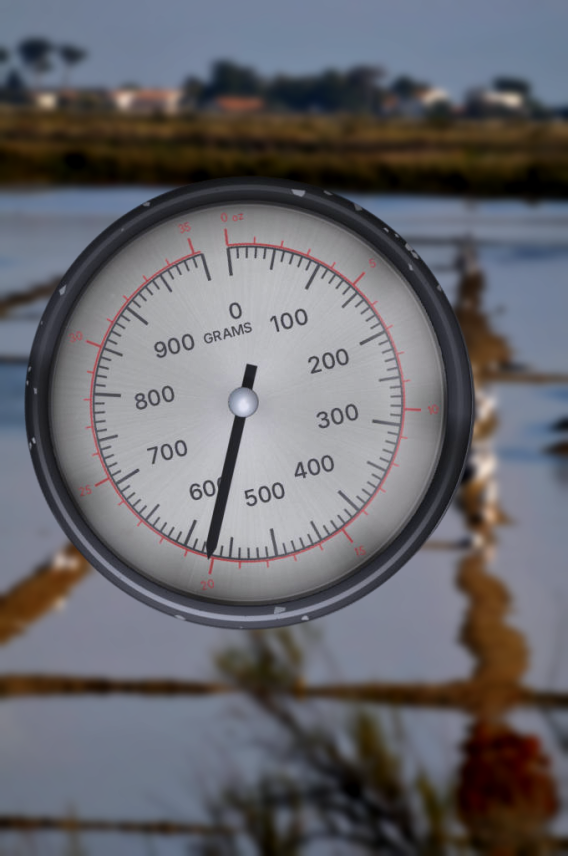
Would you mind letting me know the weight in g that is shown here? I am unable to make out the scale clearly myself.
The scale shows 570 g
